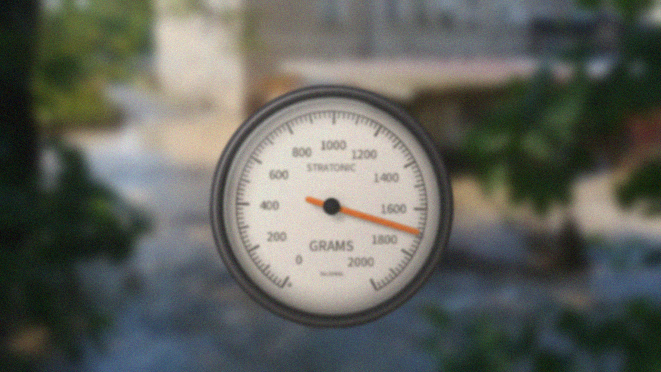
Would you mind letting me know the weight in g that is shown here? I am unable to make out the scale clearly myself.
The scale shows 1700 g
